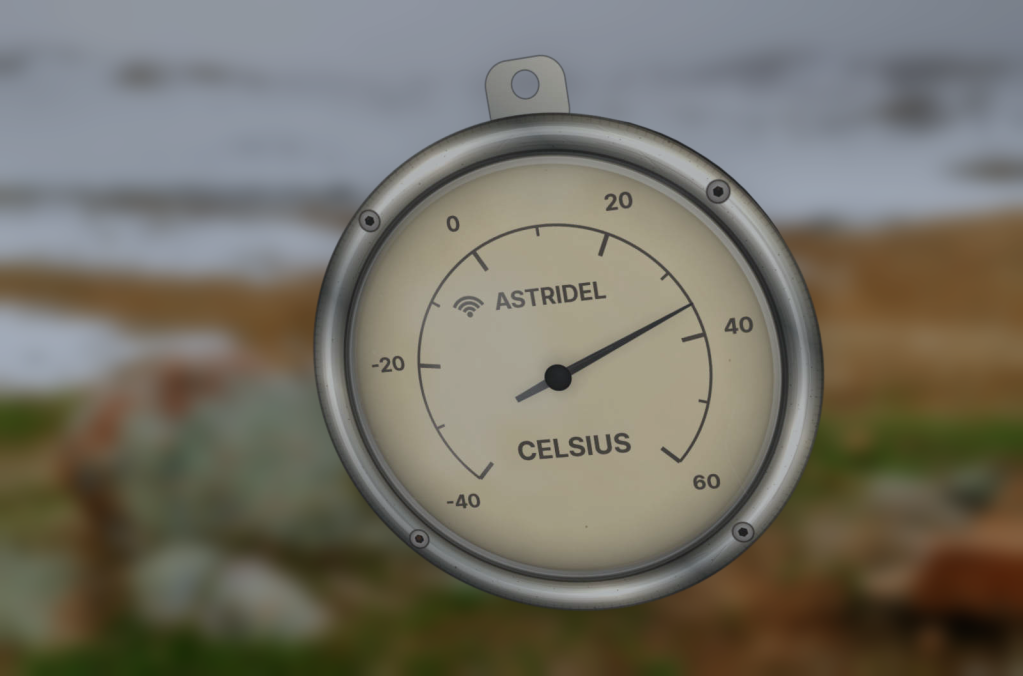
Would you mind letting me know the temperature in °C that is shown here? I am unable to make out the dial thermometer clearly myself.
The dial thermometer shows 35 °C
